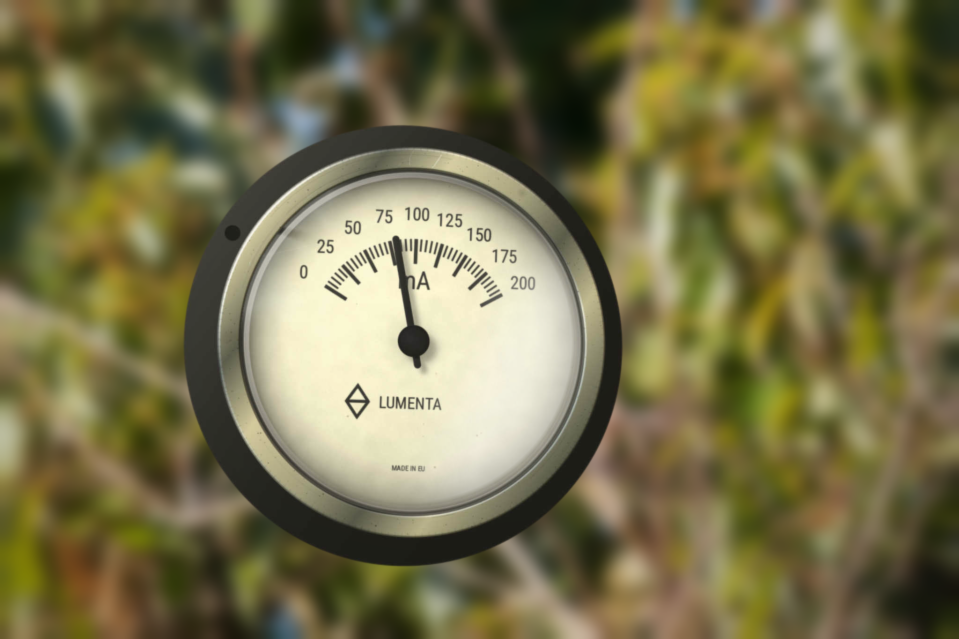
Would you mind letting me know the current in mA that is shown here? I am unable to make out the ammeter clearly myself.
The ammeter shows 80 mA
